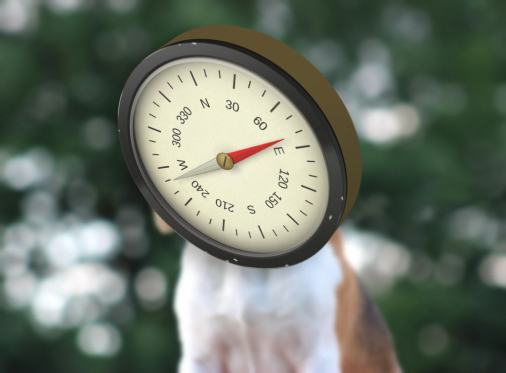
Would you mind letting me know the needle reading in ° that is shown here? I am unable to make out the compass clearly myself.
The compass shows 80 °
